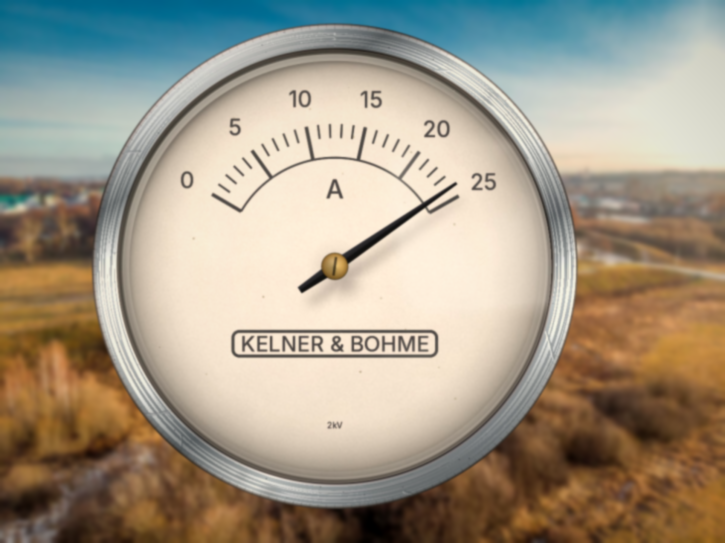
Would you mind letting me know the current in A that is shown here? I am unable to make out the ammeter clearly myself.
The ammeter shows 24 A
